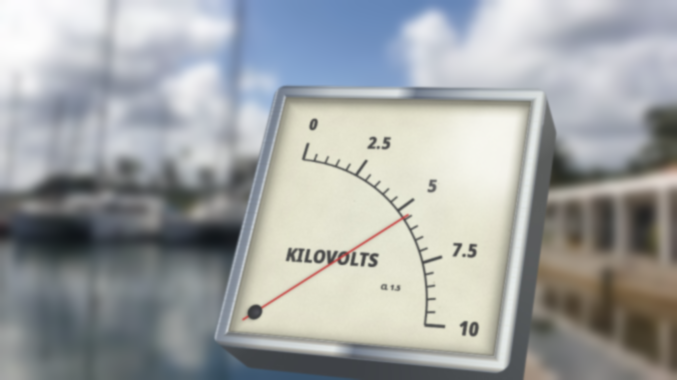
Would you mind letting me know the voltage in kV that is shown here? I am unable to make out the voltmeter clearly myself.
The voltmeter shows 5.5 kV
